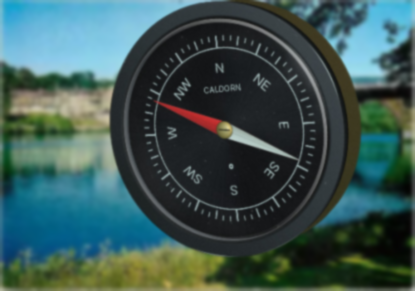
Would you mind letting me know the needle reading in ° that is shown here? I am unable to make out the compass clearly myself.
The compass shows 295 °
